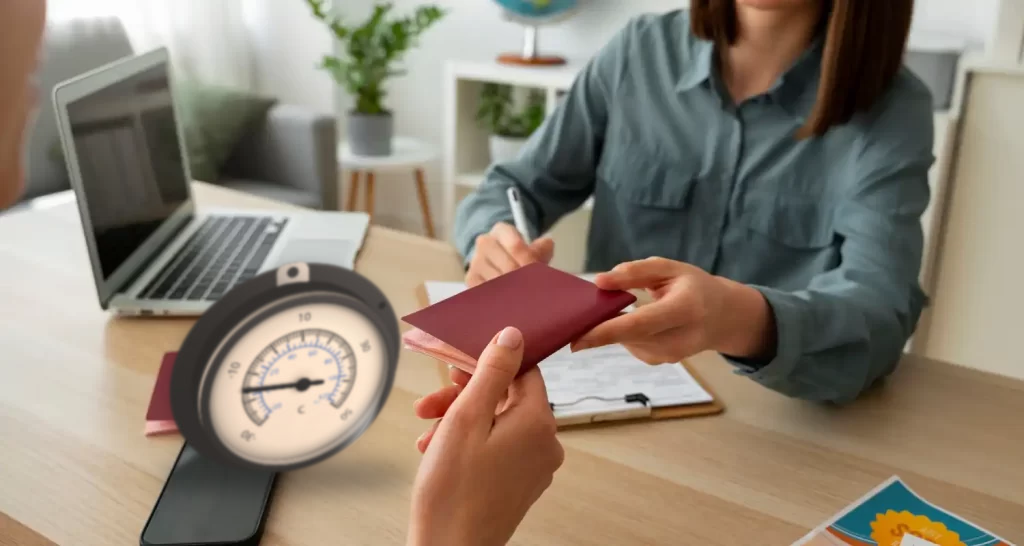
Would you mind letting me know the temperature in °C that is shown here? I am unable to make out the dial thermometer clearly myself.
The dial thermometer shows -15 °C
